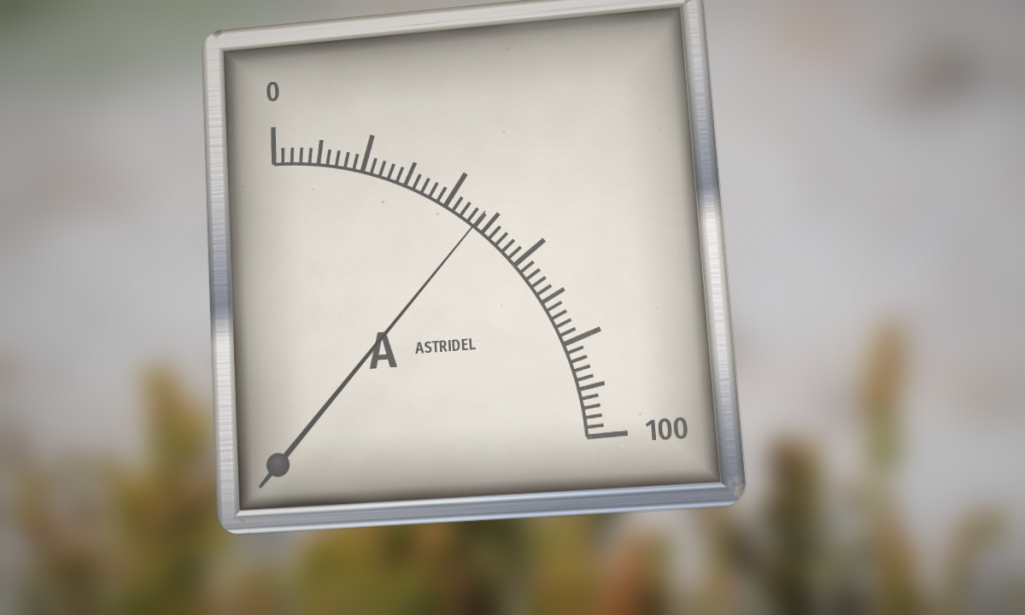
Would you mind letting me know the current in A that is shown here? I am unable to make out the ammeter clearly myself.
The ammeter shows 48 A
